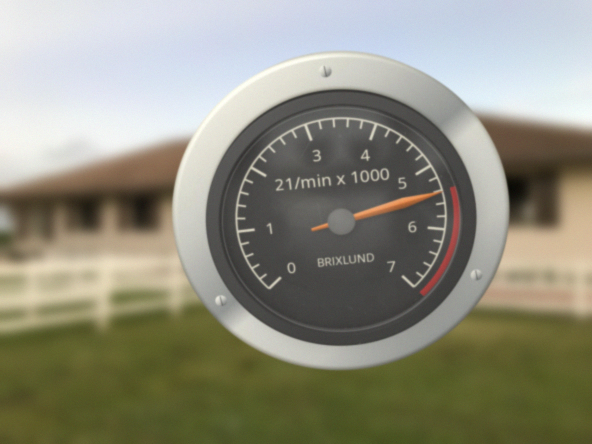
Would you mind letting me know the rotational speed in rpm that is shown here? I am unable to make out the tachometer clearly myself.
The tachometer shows 5400 rpm
